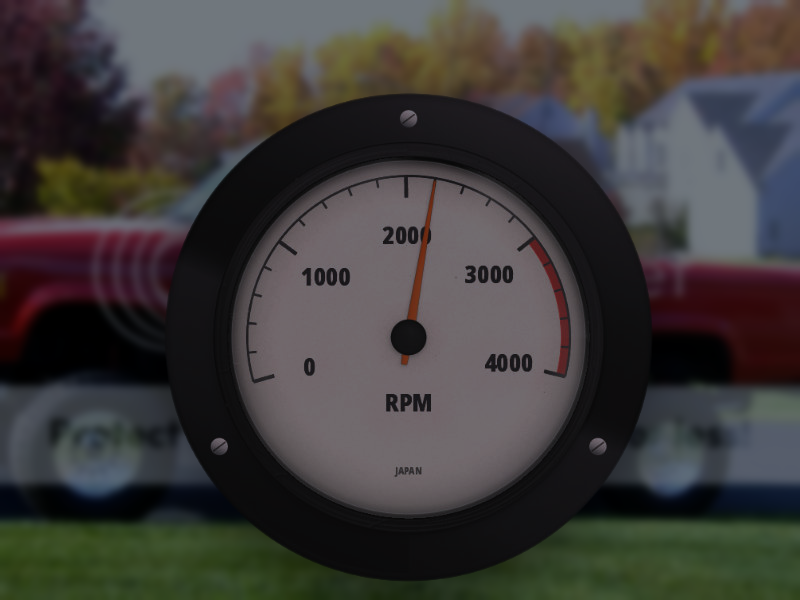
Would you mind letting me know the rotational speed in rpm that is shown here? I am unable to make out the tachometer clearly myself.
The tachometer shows 2200 rpm
